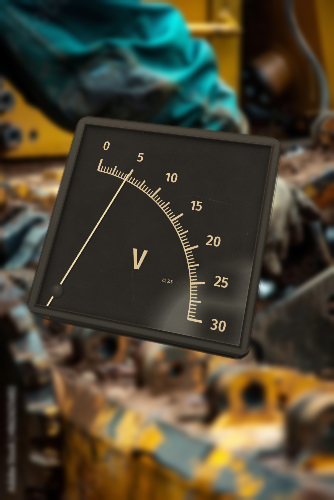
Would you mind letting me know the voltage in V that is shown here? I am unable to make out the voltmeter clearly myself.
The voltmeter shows 5 V
